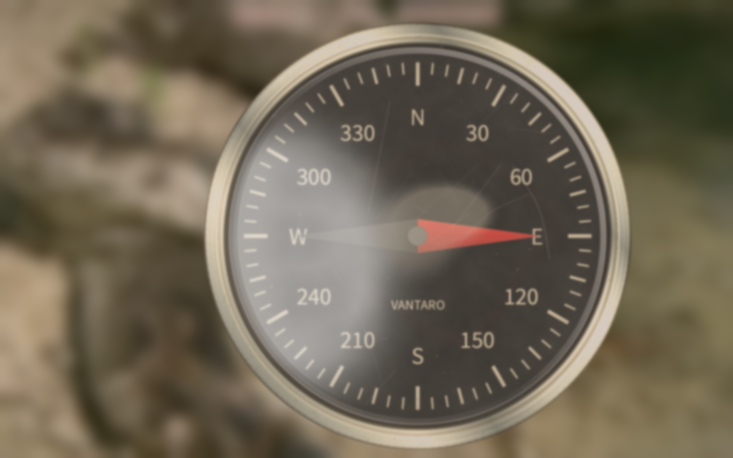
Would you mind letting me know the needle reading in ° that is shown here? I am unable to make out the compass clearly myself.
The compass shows 90 °
